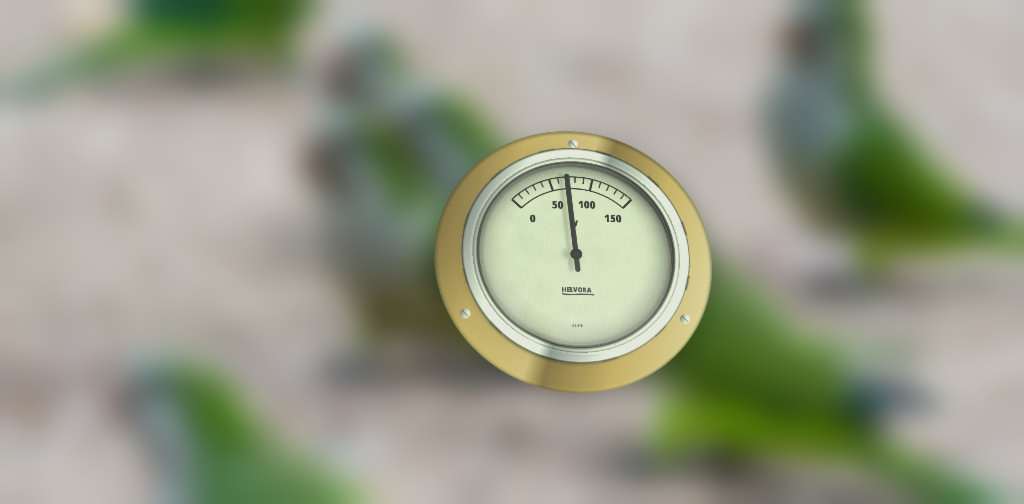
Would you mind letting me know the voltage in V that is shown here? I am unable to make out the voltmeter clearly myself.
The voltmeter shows 70 V
